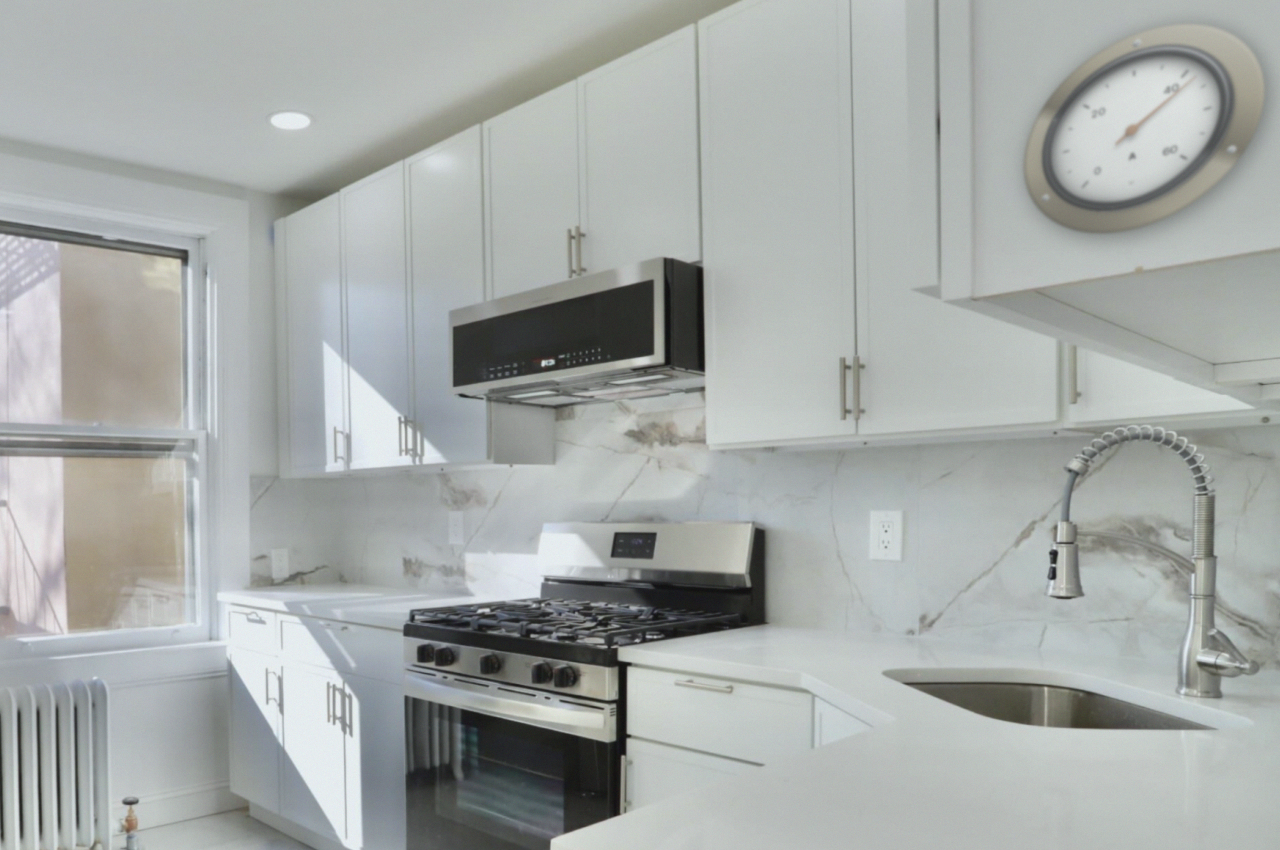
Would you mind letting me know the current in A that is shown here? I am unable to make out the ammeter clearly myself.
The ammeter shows 42.5 A
